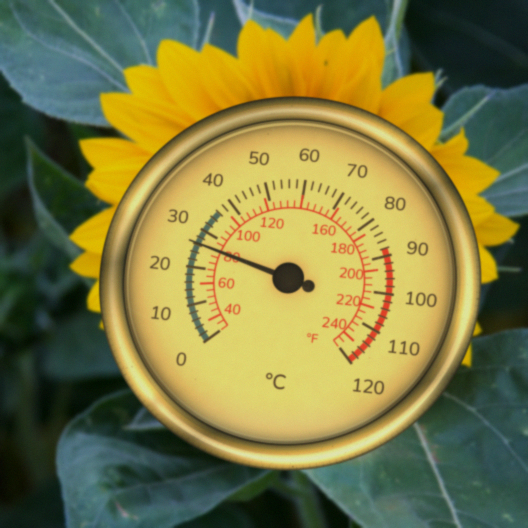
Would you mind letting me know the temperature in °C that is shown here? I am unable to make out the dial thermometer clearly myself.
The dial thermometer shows 26 °C
